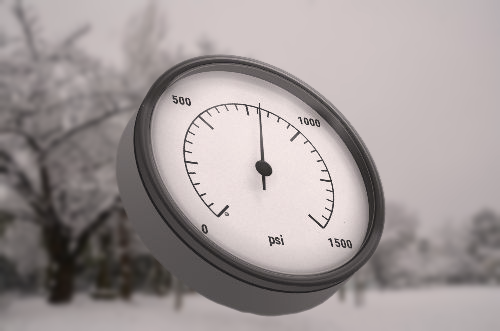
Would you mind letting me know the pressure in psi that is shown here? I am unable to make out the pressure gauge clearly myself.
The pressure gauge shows 800 psi
